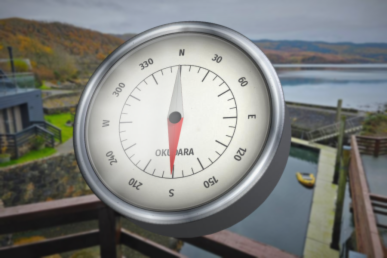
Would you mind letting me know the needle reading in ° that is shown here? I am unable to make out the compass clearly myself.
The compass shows 180 °
